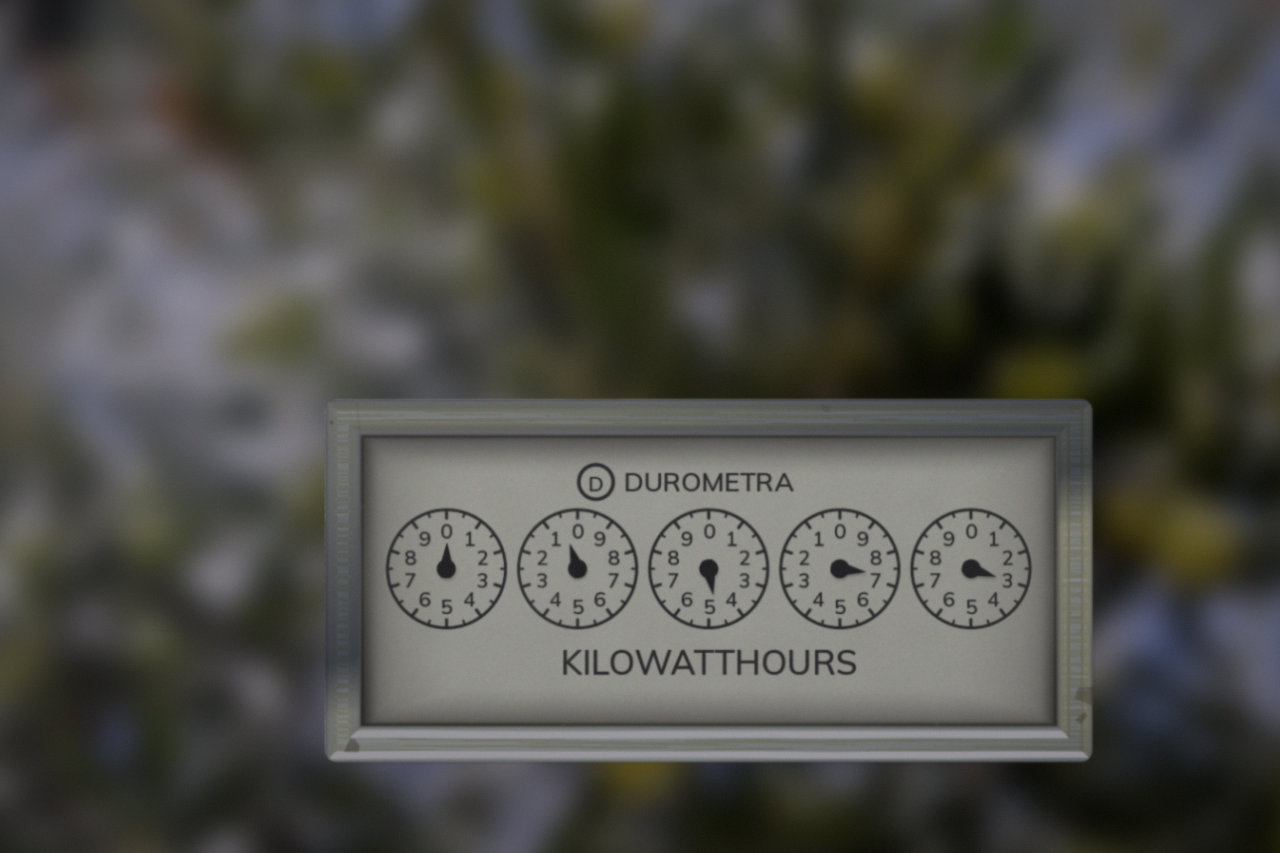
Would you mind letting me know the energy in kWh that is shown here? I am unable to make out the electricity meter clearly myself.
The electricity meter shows 473 kWh
